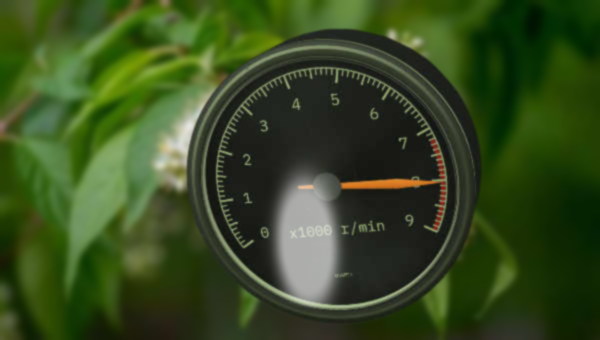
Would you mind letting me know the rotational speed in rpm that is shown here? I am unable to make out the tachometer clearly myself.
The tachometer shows 8000 rpm
